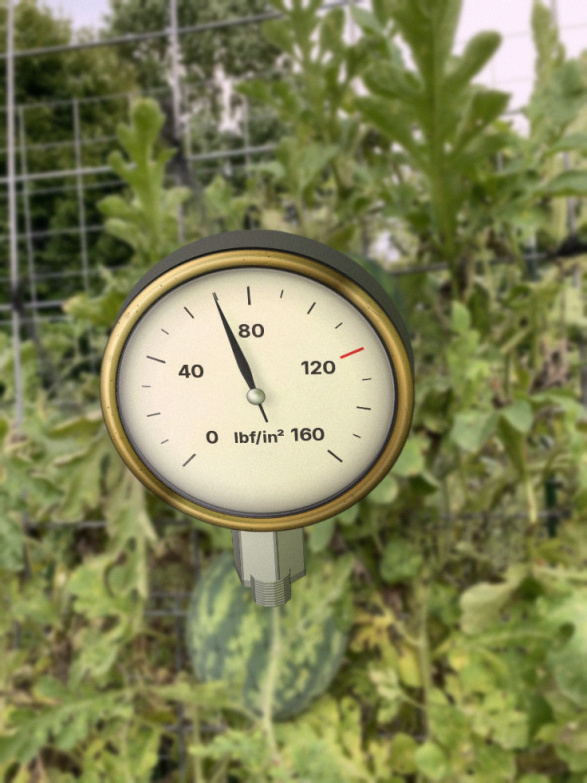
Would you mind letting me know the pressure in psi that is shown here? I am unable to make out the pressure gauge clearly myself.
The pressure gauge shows 70 psi
